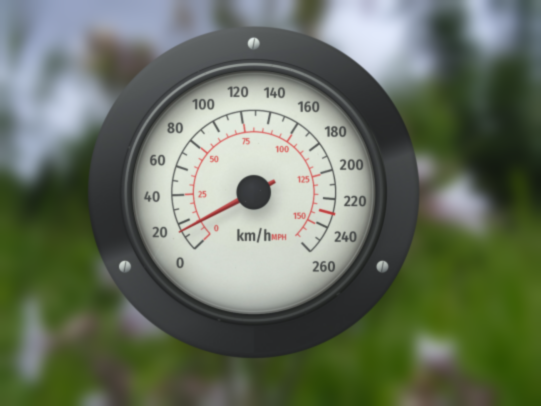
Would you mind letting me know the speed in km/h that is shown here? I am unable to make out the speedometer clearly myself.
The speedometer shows 15 km/h
